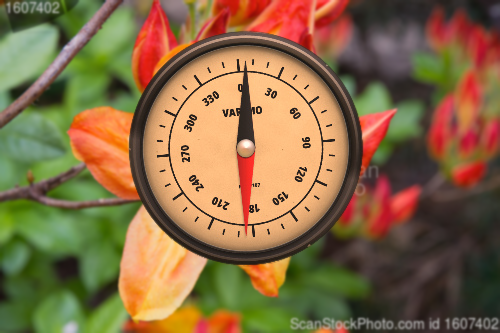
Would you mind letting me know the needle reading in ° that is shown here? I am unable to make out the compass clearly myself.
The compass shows 185 °
